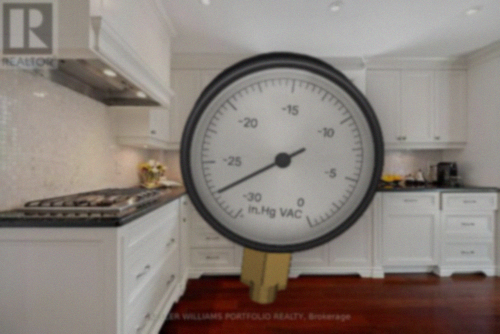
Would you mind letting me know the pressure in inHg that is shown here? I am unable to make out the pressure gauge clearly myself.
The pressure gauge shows -27.5 inHg
